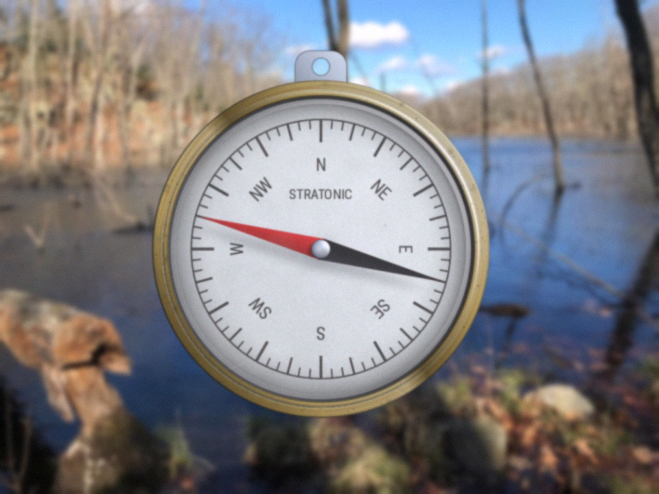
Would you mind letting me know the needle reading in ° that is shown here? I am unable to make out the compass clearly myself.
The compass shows 285 °
